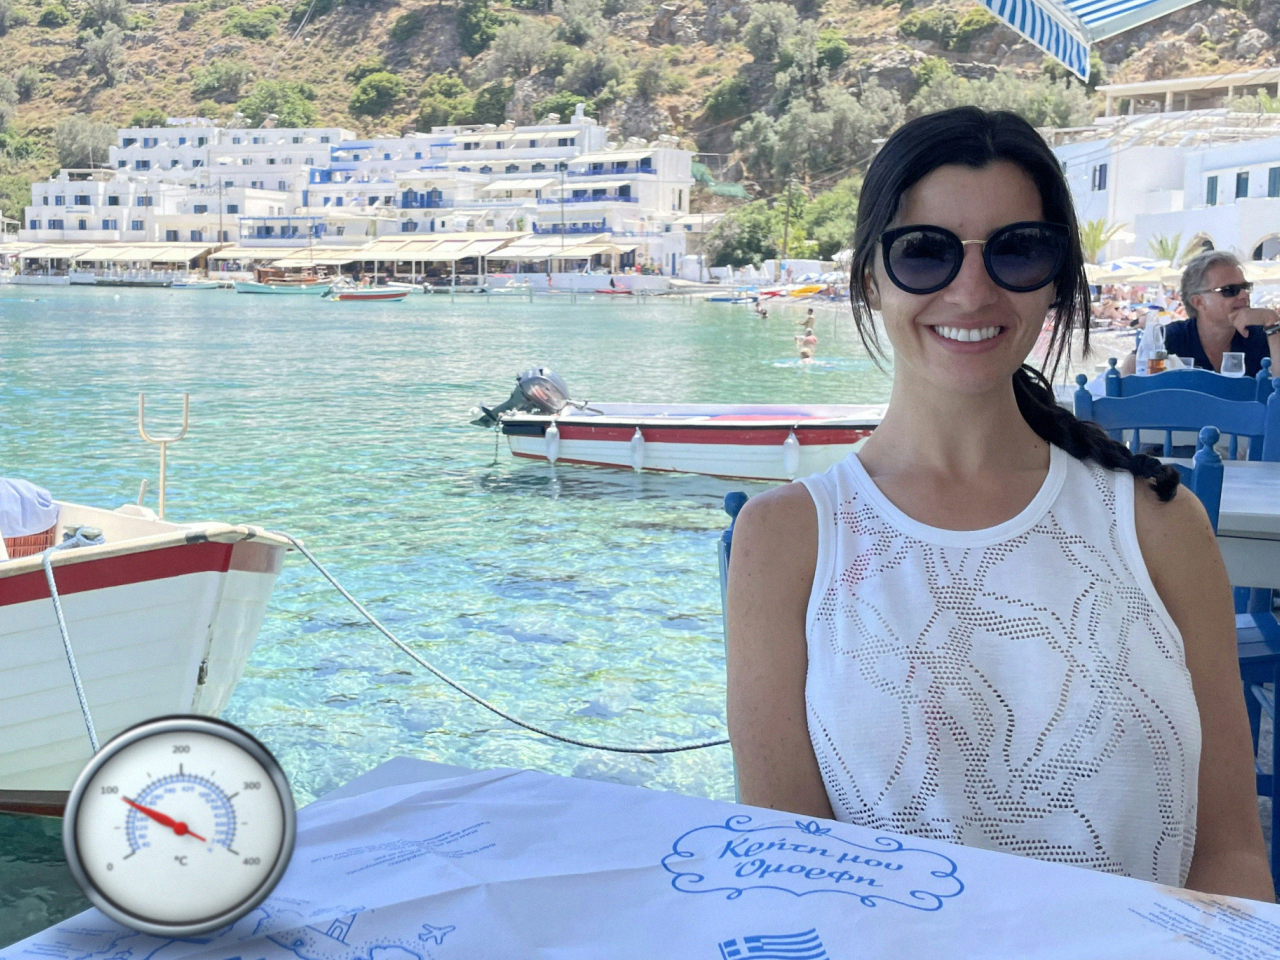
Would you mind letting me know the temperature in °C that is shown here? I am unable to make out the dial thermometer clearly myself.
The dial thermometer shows 100 °C
